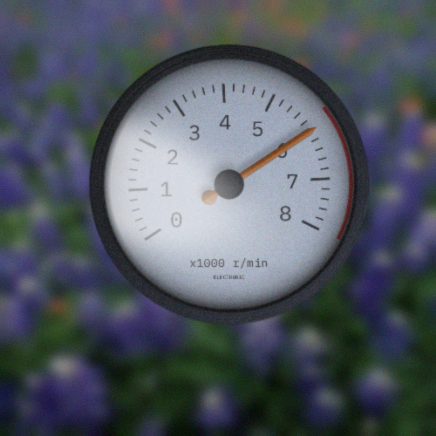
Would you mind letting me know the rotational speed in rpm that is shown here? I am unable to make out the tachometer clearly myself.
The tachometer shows 6000 rpm
